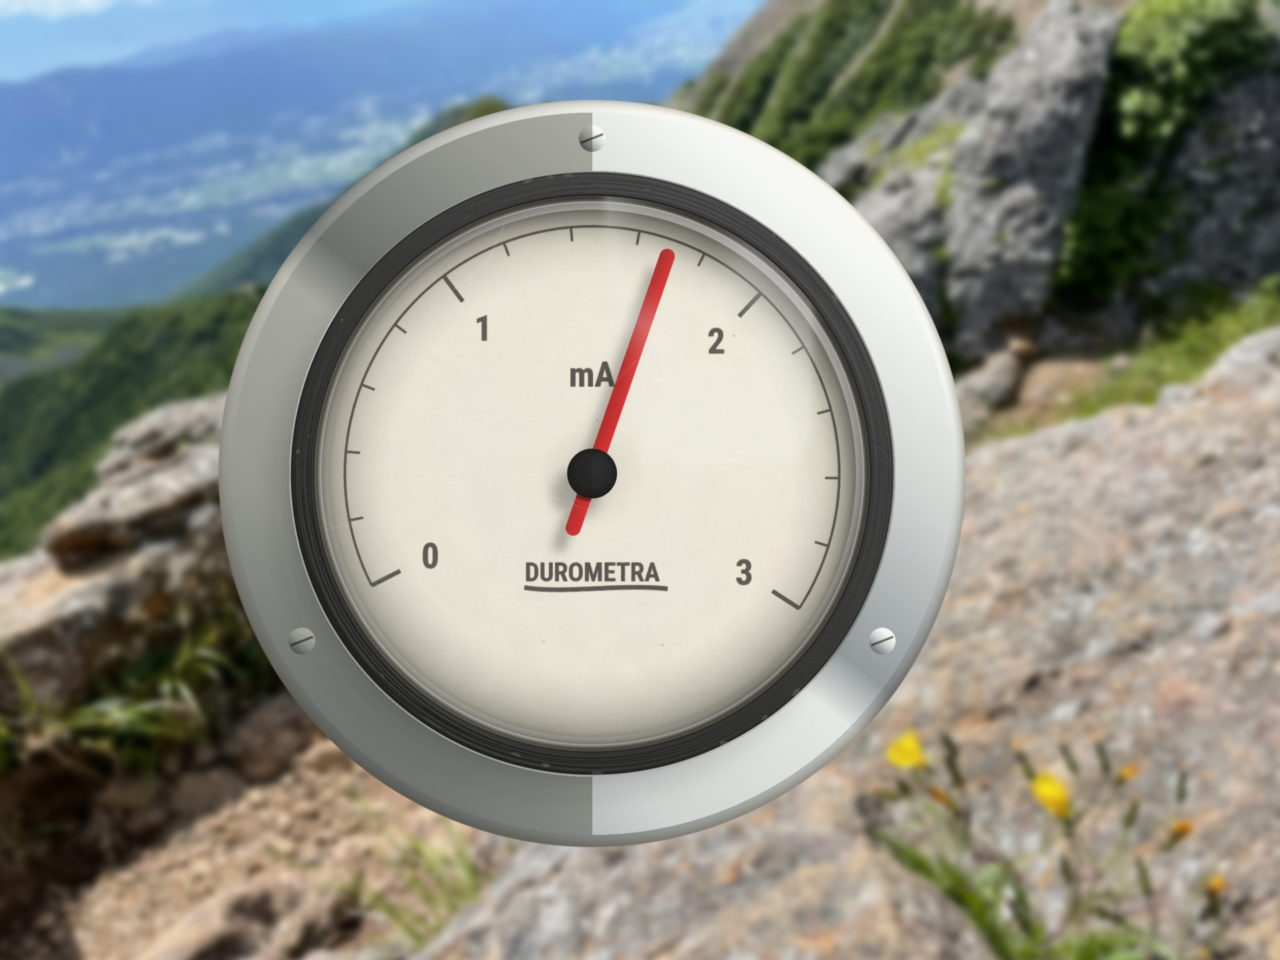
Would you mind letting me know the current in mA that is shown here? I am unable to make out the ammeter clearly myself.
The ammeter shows 1.7 mA
